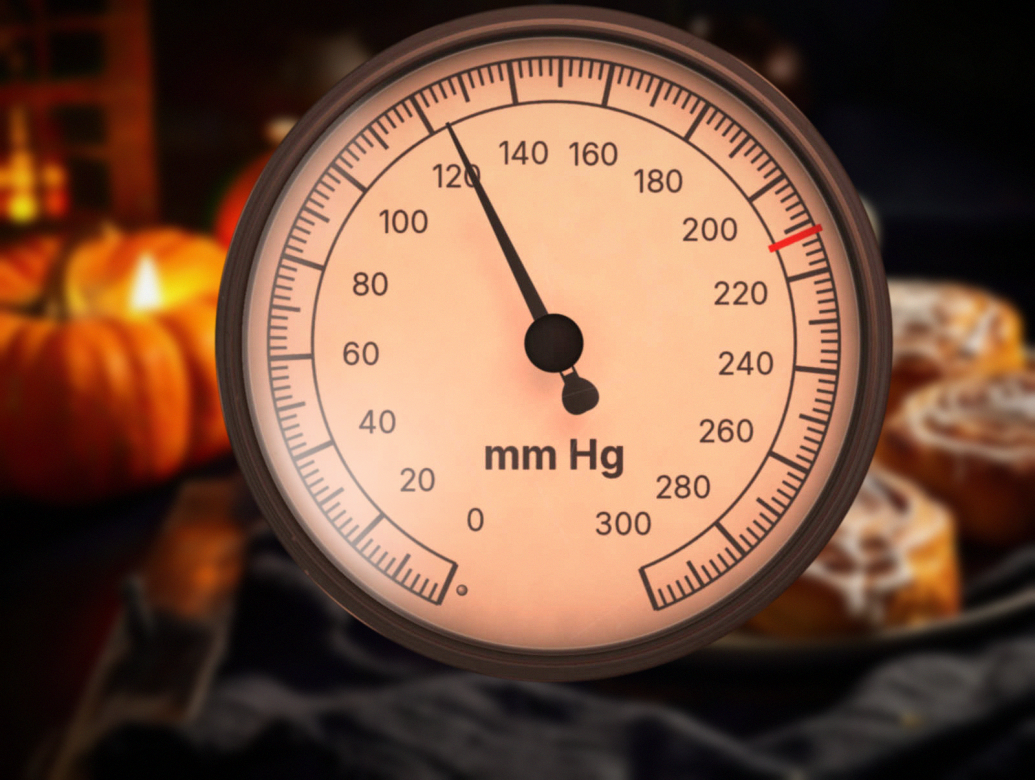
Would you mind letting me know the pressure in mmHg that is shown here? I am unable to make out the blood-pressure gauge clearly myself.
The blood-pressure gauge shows 124 mmHg
